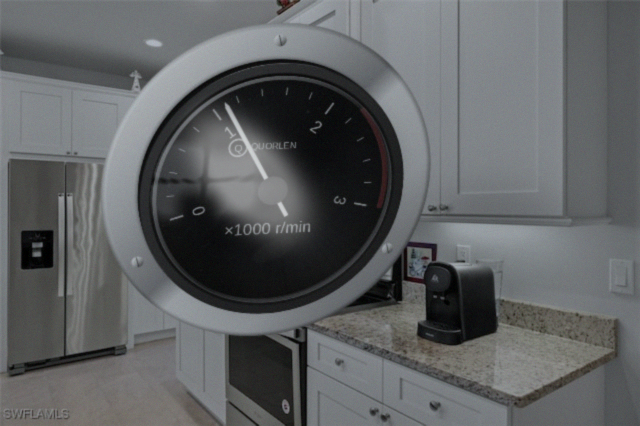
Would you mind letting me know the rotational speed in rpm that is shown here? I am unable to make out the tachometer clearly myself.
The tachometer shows 1100 rpm
